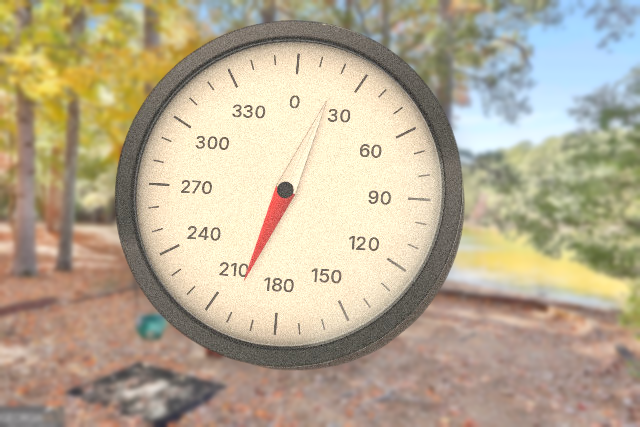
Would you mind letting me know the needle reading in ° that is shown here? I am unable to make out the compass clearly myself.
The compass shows 200 °
